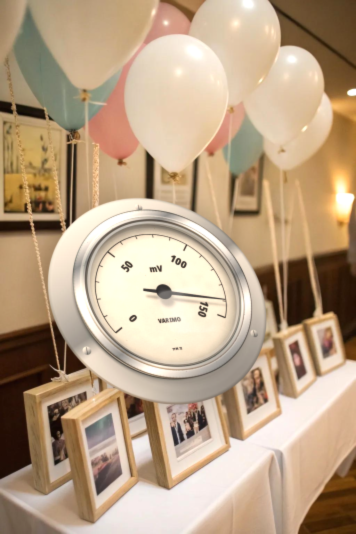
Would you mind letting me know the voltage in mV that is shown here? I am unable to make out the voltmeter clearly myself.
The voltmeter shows 140 mV
